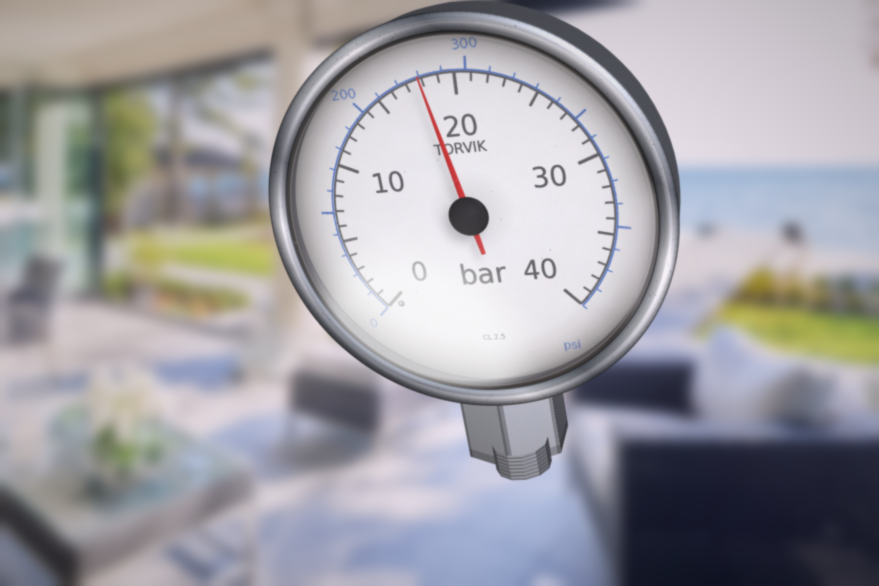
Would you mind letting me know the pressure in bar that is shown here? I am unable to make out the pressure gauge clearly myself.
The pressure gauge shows 18 bar
